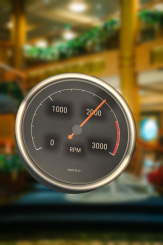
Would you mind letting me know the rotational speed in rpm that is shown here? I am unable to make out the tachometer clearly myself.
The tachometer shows 2000 rpm
